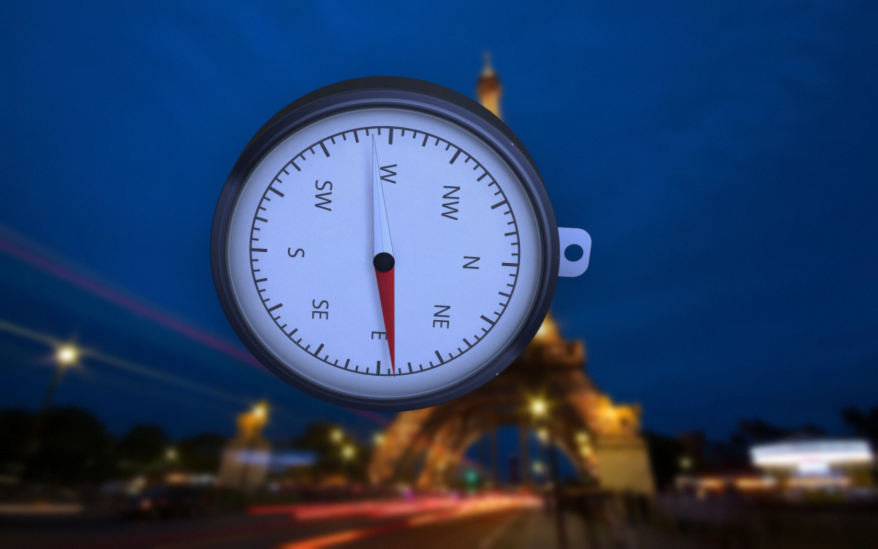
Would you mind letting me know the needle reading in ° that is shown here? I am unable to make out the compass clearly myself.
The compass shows 82.5 °
